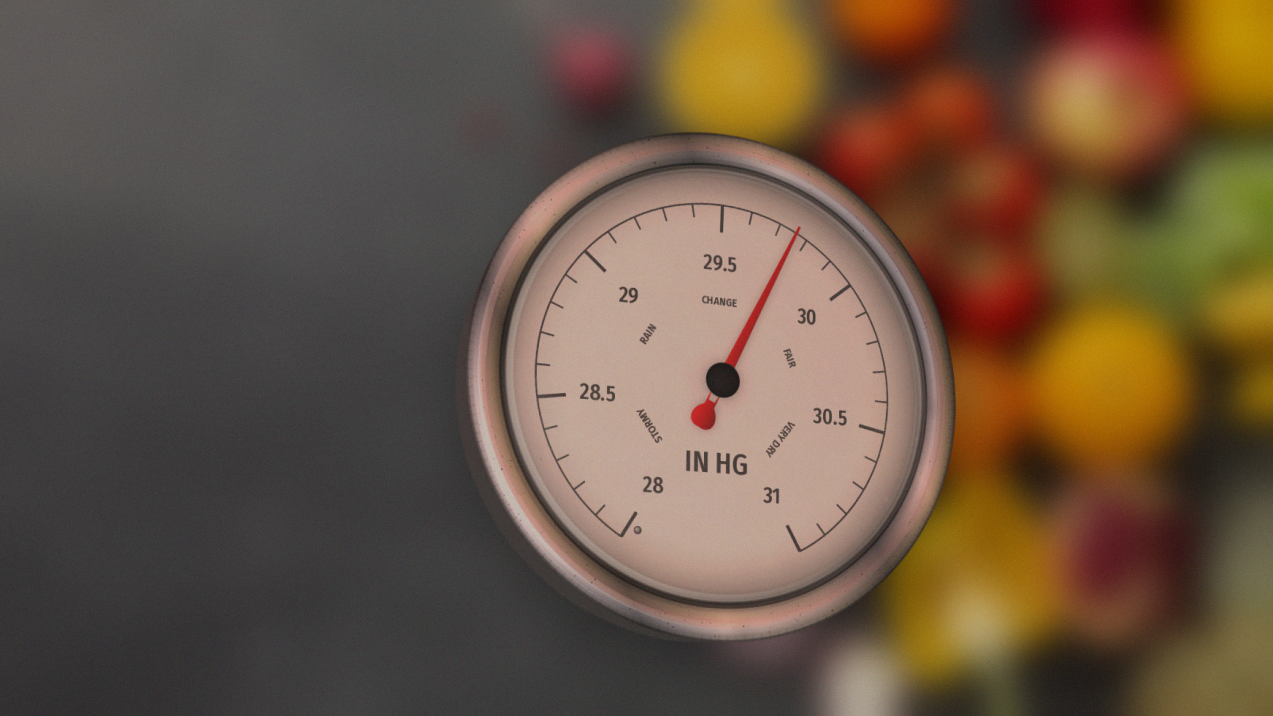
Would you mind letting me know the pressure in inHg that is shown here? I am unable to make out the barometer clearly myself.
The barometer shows 29.75 inHg
